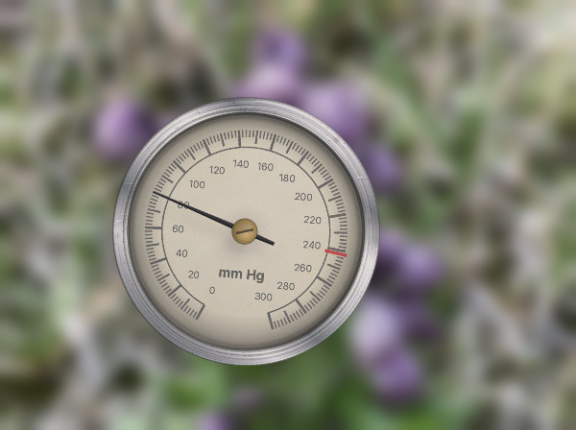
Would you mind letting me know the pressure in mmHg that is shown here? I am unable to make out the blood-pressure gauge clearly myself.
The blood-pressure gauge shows 80 mmHg
